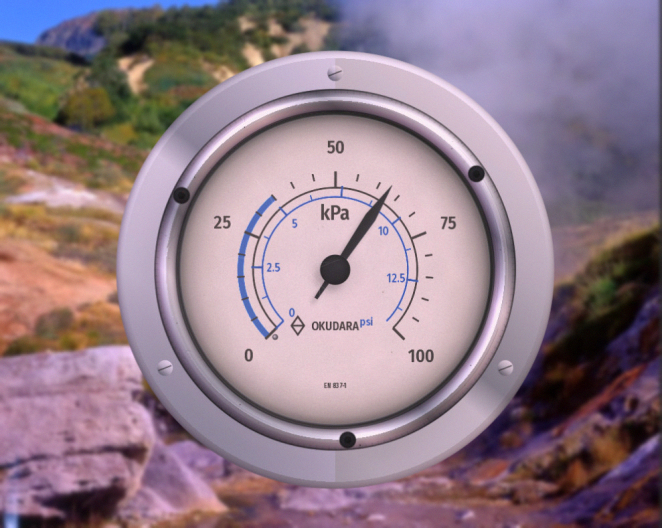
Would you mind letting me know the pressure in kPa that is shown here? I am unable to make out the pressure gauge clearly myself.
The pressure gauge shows 62.5 kPa
